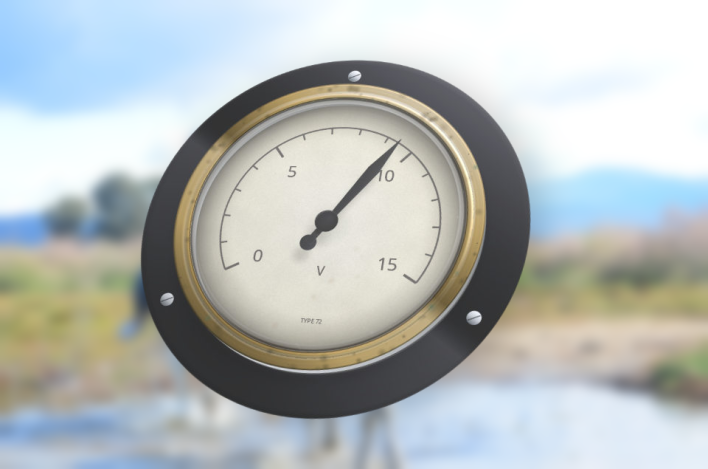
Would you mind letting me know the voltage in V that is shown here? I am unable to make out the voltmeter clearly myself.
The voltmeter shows 9.5 V
